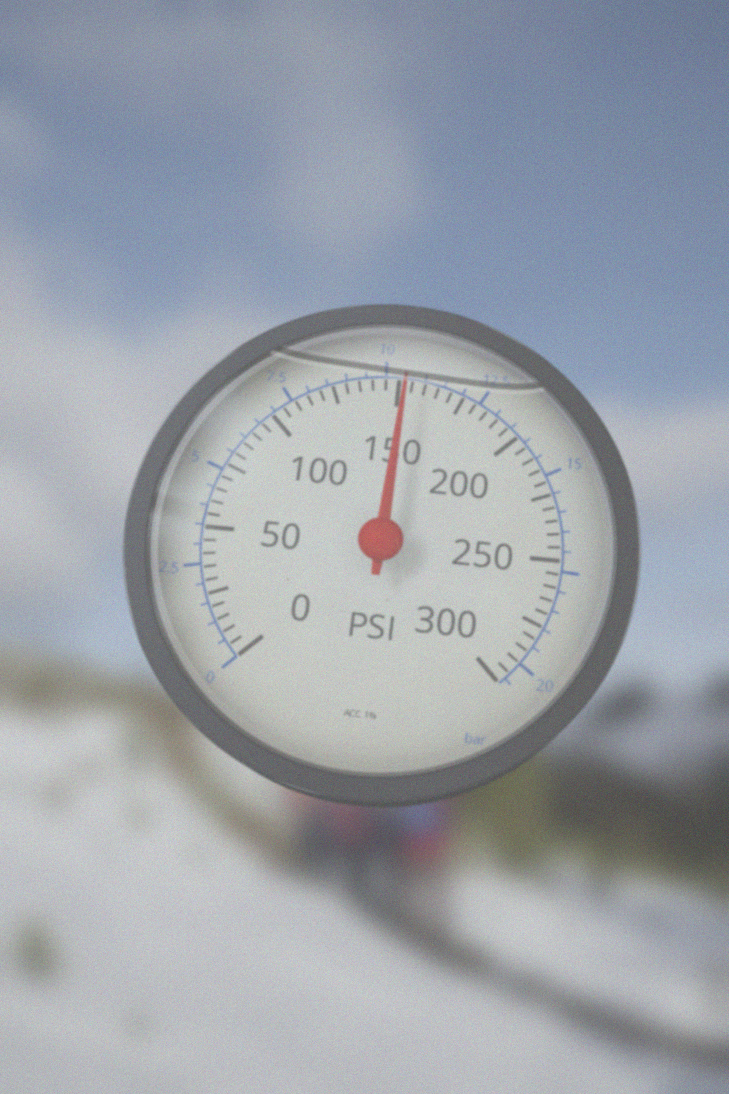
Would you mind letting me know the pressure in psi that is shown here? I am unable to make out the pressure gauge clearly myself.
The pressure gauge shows 152.5 psi
